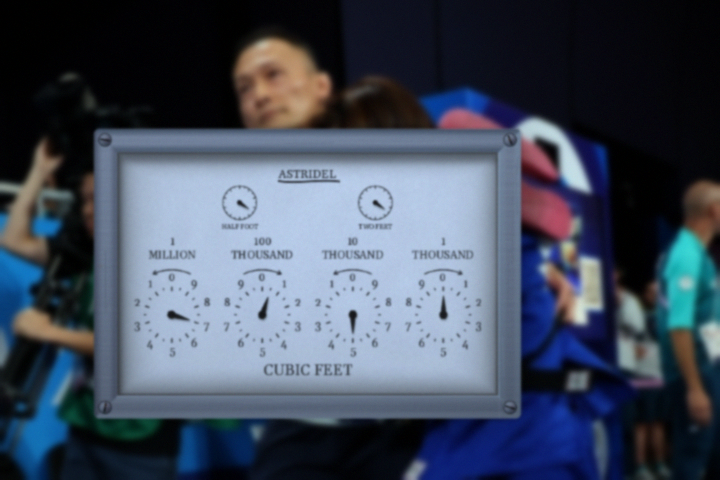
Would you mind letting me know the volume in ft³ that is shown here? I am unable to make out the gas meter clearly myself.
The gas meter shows 705000 ft³
